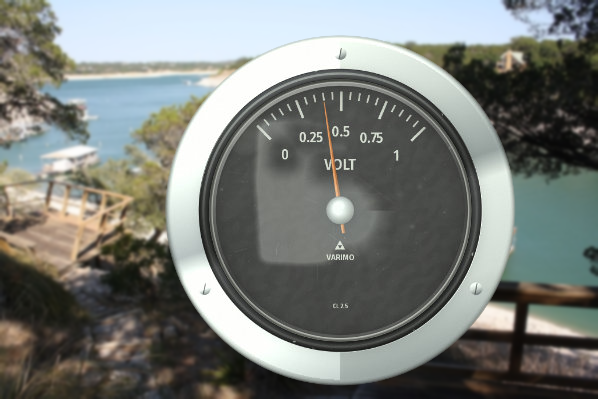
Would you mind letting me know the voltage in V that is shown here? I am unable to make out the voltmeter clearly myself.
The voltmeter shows 0.4 V
